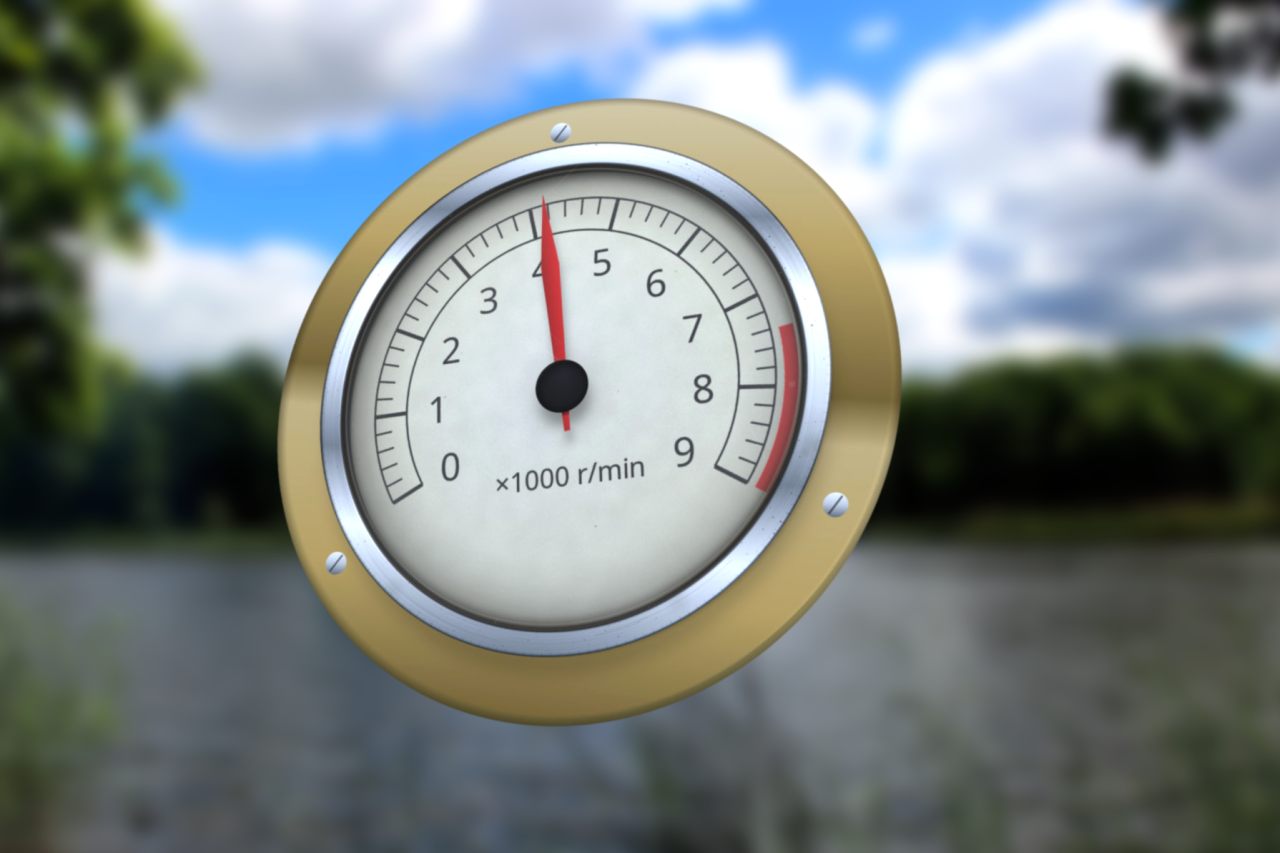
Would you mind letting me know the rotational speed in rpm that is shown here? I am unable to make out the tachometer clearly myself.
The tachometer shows 4200 rpm
